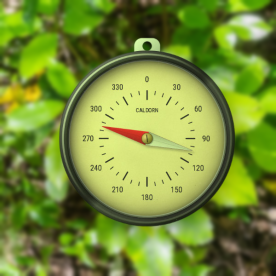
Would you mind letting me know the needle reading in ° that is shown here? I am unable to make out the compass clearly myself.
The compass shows 285 °
